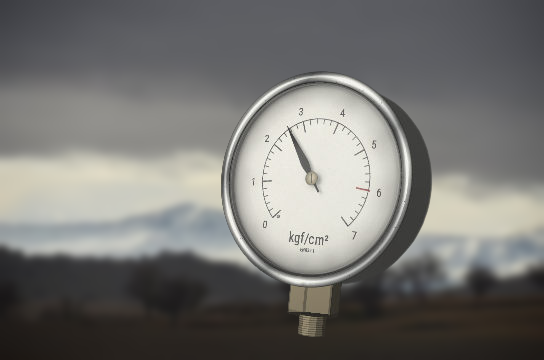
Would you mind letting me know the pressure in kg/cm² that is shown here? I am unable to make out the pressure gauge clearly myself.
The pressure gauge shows 2.6 kg/cm²
